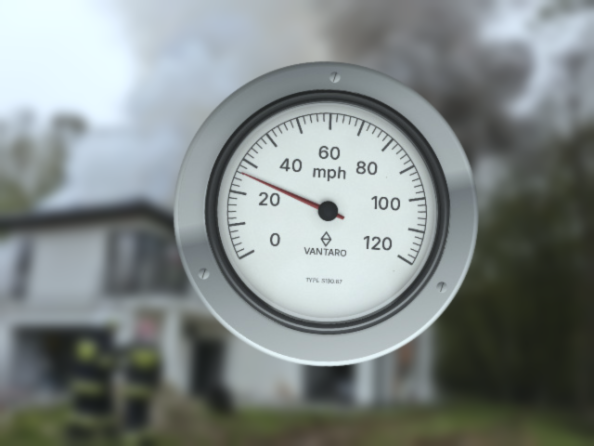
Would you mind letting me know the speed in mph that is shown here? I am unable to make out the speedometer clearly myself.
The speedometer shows 26 mph
